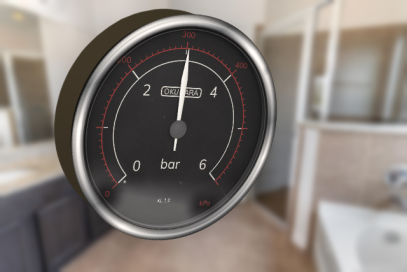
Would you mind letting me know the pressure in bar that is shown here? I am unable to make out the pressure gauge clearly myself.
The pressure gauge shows 3 bar
